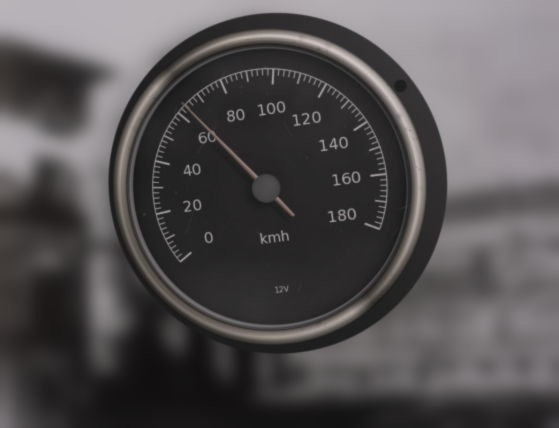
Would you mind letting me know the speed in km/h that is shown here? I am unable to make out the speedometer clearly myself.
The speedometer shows 64 km/h
